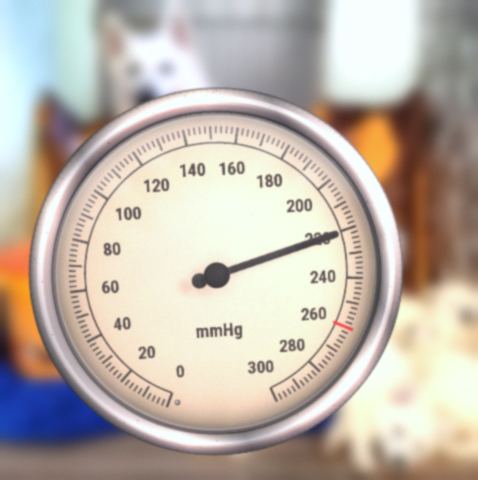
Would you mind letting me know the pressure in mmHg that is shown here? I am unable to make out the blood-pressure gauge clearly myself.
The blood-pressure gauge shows 220 mmHg
